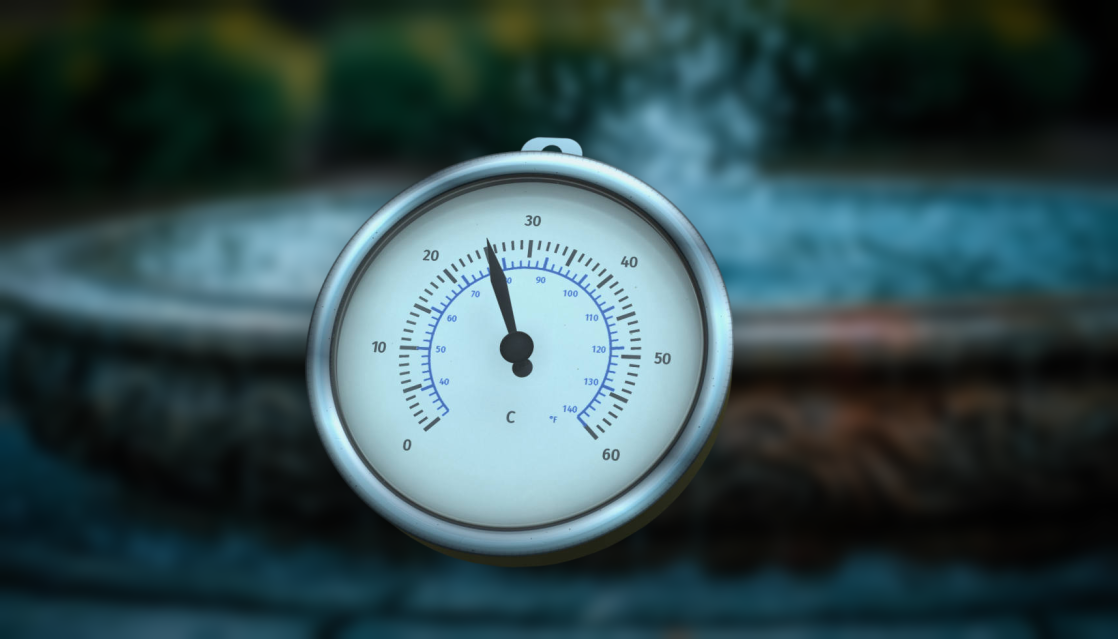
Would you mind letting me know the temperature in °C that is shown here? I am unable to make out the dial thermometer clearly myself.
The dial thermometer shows 25.5 °C
